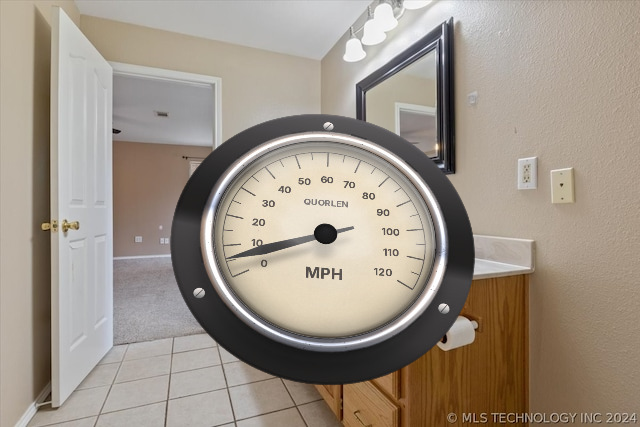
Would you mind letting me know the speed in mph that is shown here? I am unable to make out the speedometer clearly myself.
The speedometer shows 5 mph
